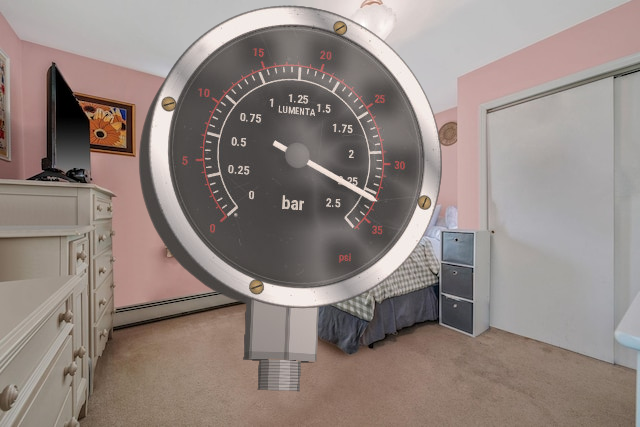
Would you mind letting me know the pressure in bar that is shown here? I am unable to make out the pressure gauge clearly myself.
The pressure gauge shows 2.3 bar
